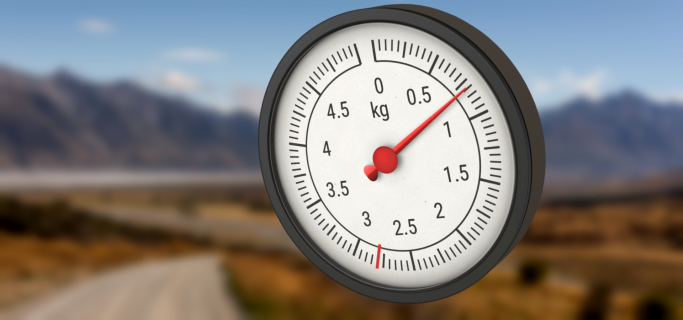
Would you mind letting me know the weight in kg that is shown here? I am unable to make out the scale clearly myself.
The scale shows 0.8 kg
